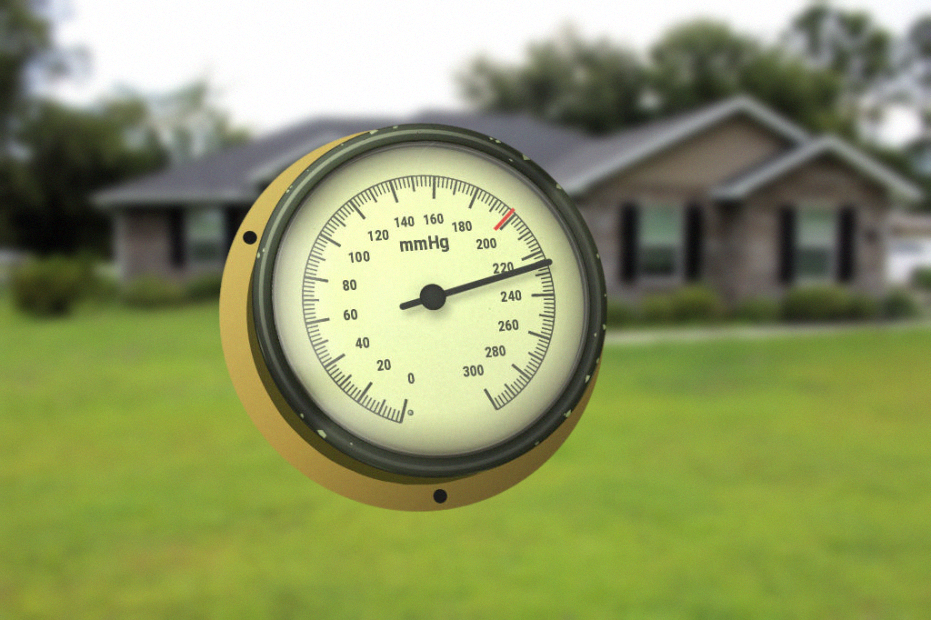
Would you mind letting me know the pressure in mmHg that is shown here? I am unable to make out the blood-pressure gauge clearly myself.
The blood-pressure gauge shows 226 mmHg
